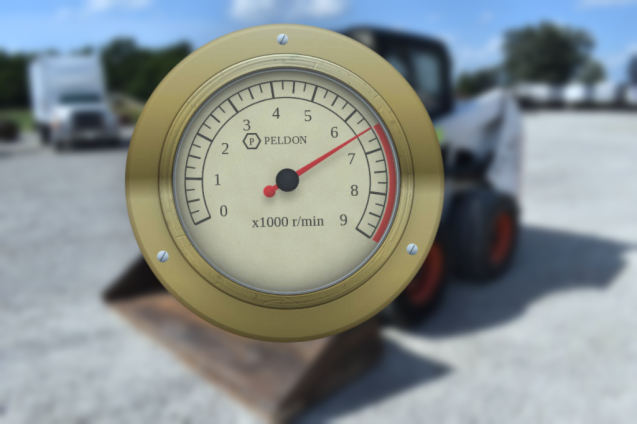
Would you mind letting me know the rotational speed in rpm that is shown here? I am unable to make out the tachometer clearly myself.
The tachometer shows 6500 rpm
